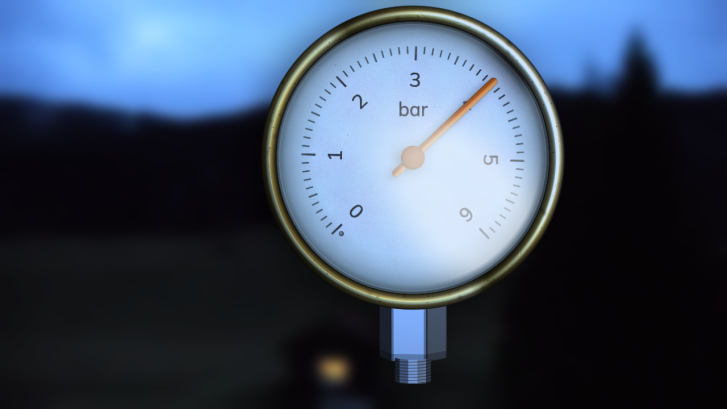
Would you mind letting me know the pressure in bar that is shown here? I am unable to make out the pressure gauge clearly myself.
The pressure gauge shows 4 bar
